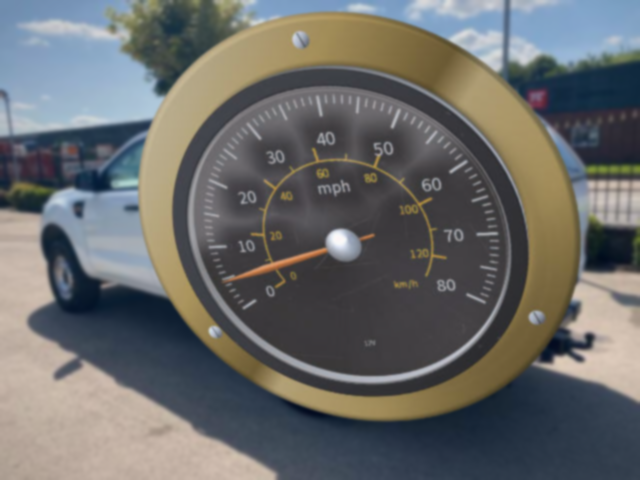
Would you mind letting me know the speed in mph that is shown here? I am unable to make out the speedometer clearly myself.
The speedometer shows 5 mph
